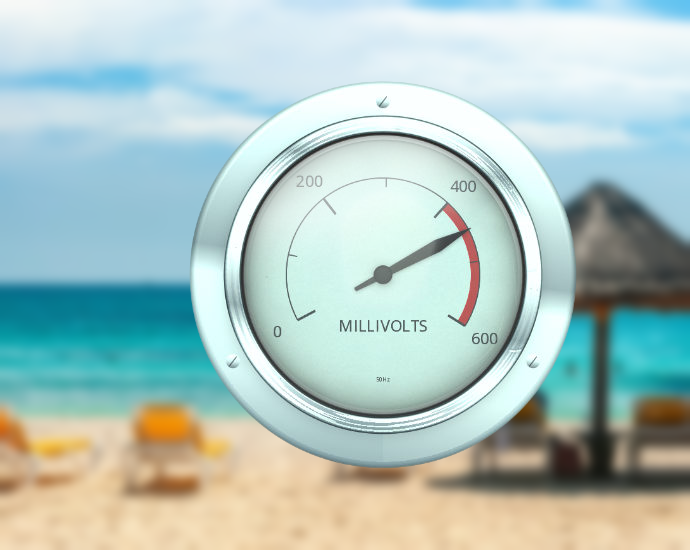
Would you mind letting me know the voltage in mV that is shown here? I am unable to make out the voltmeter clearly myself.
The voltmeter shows 450 mV
